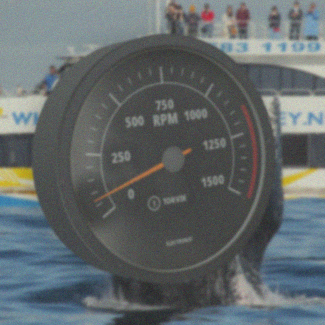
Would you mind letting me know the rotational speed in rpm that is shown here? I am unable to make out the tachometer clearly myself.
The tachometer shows 75 rpm
